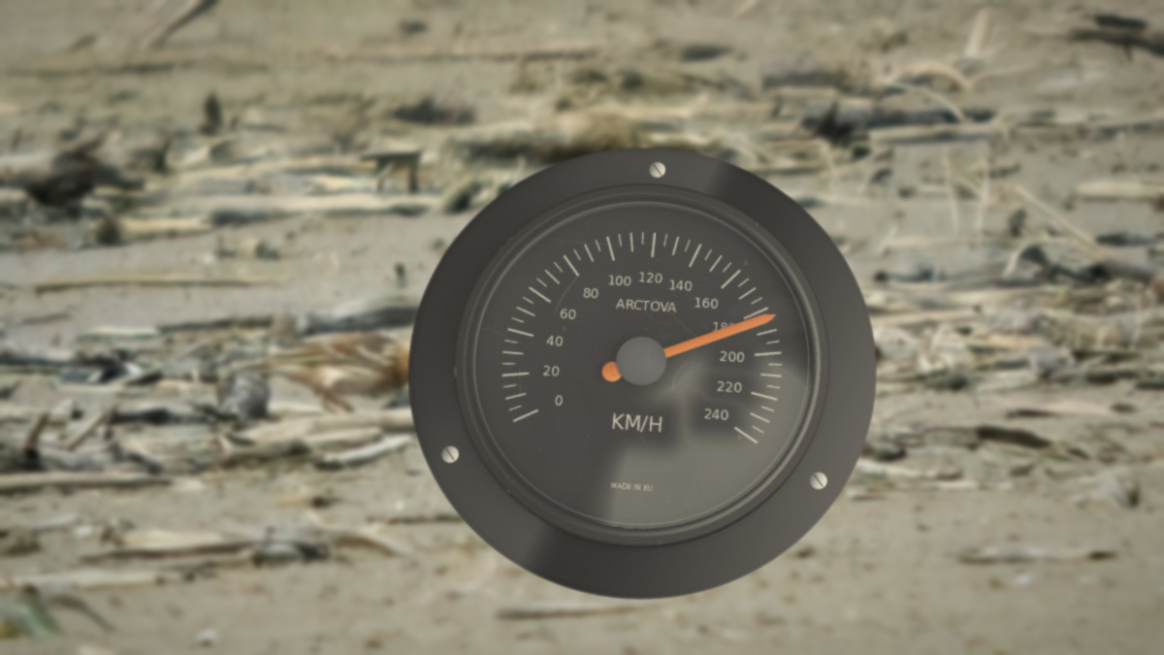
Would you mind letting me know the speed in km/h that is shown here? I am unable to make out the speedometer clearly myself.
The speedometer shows 185 km/h
